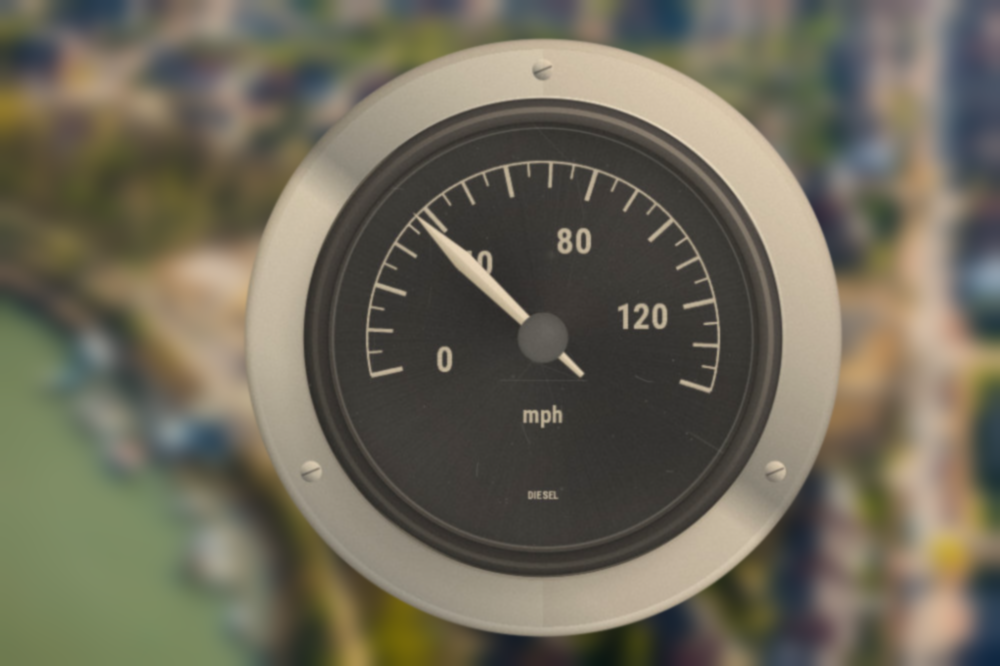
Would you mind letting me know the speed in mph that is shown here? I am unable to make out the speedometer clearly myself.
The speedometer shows 37.5 mph
